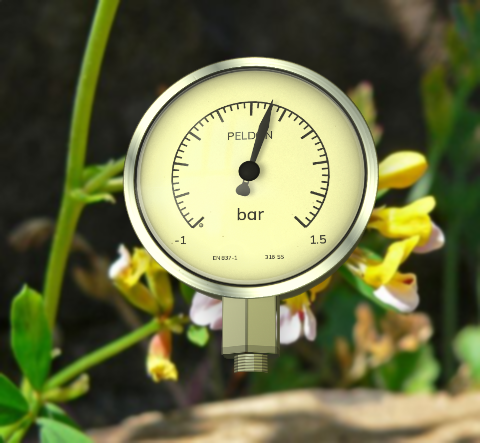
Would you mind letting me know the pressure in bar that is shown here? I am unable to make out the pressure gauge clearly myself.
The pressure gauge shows 0.4 bar
